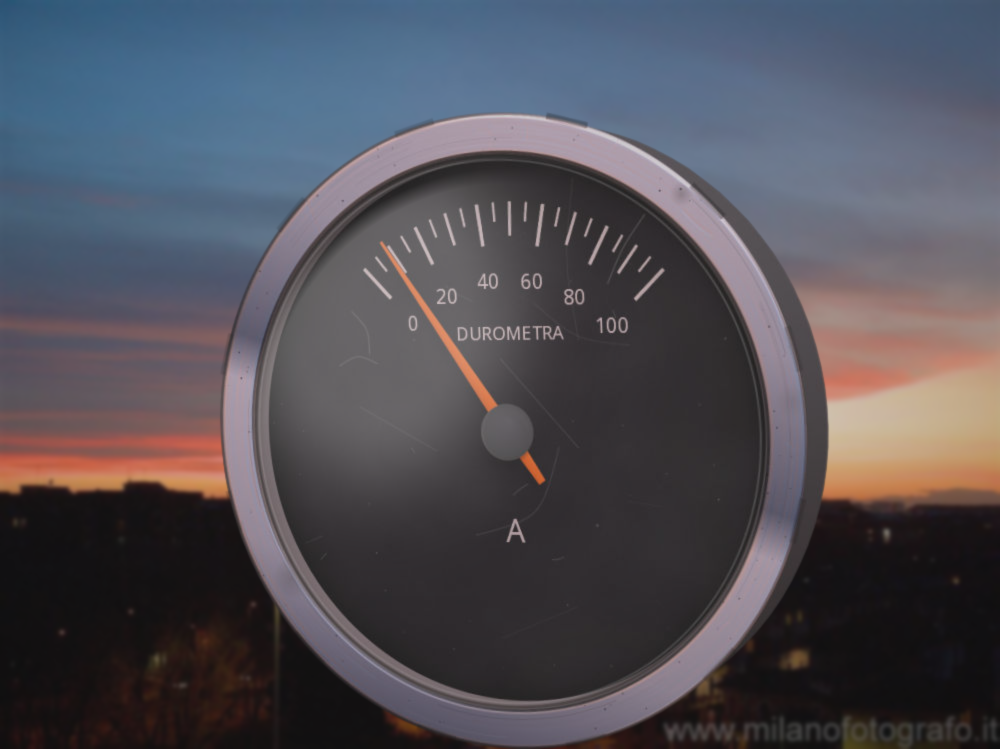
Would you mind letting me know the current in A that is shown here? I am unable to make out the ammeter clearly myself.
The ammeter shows 10 A
